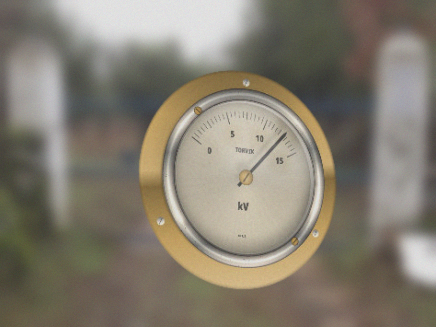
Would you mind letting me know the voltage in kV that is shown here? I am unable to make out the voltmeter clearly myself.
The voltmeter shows 12.5 kV
